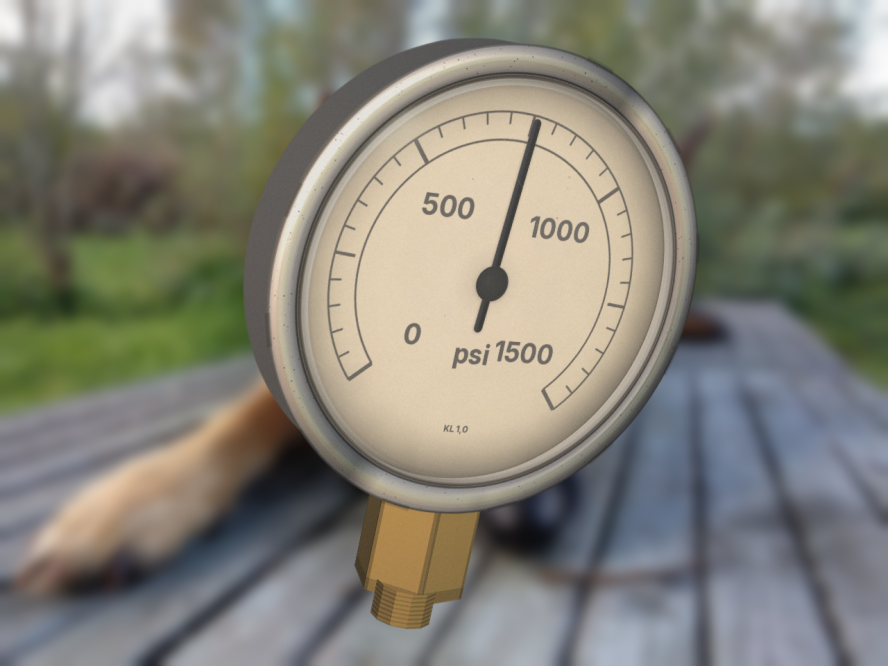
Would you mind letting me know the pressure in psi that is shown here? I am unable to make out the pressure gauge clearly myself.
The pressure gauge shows 750 psi
